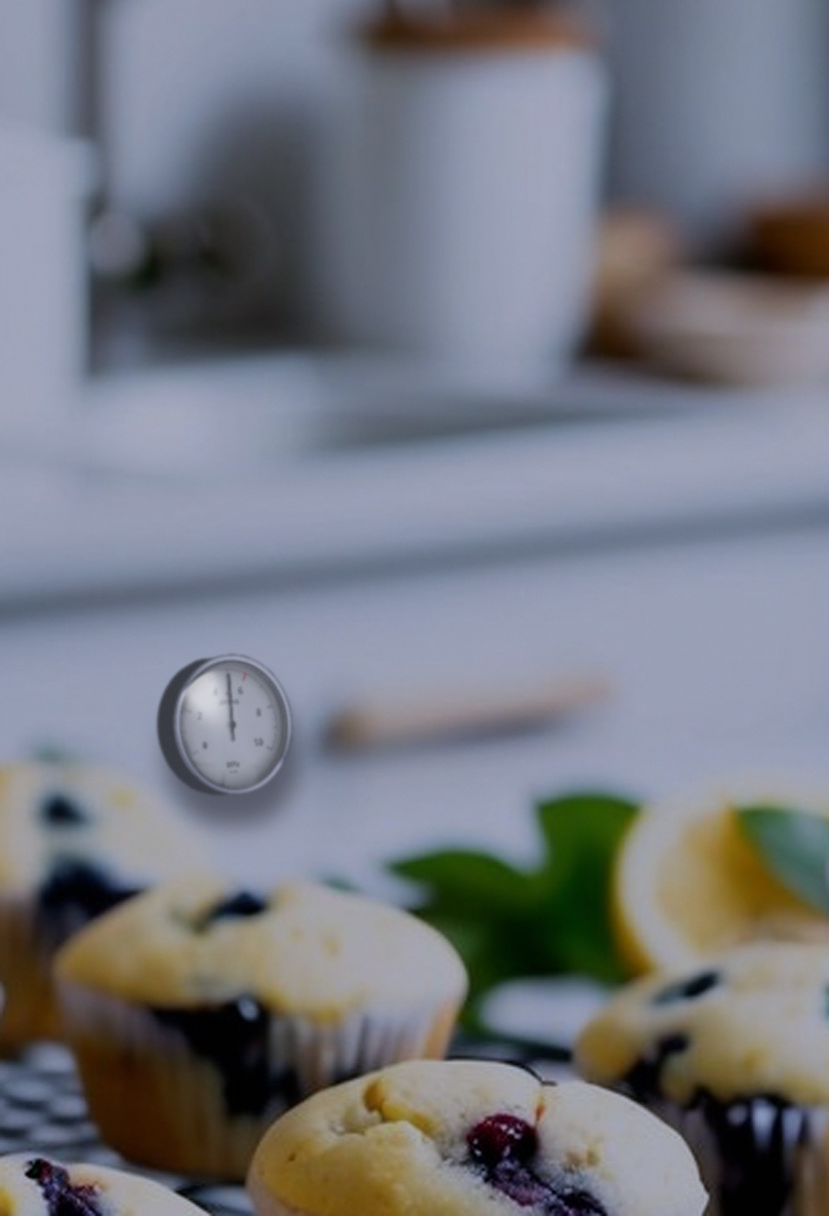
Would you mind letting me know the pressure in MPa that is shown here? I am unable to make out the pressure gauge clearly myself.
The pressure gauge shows 5 MPa
